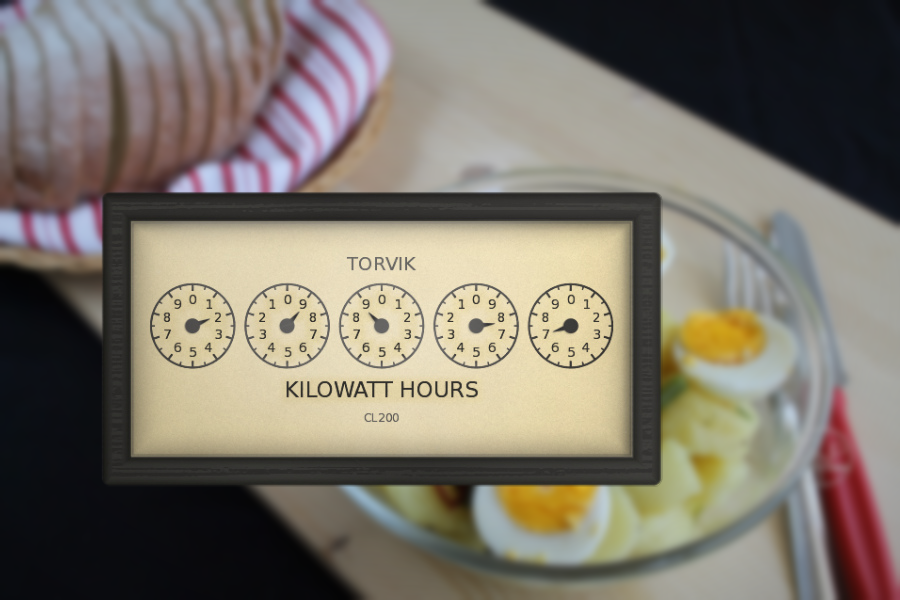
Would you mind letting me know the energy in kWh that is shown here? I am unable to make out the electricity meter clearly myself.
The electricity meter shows 18877 kWh
